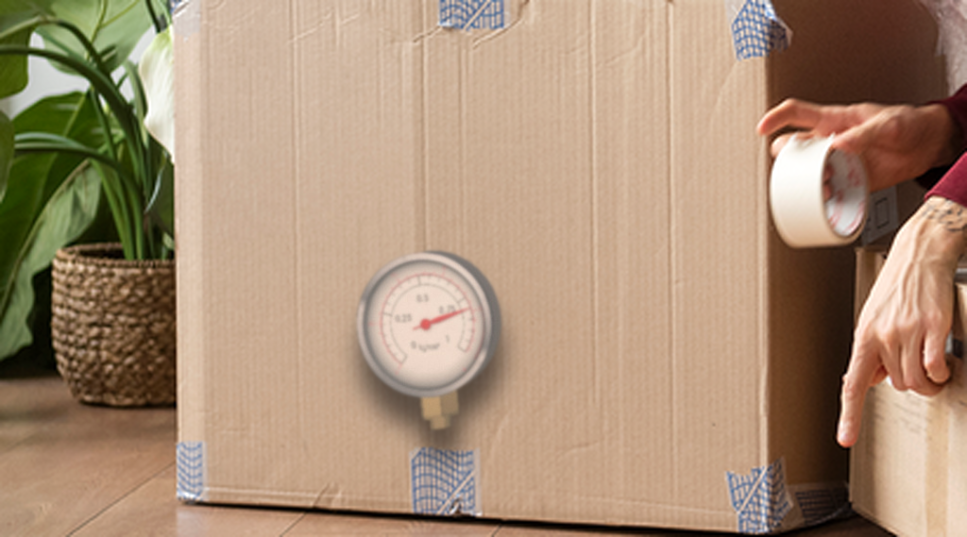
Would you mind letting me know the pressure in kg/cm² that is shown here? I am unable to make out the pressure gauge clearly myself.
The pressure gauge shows 0.8 kg/cm²
